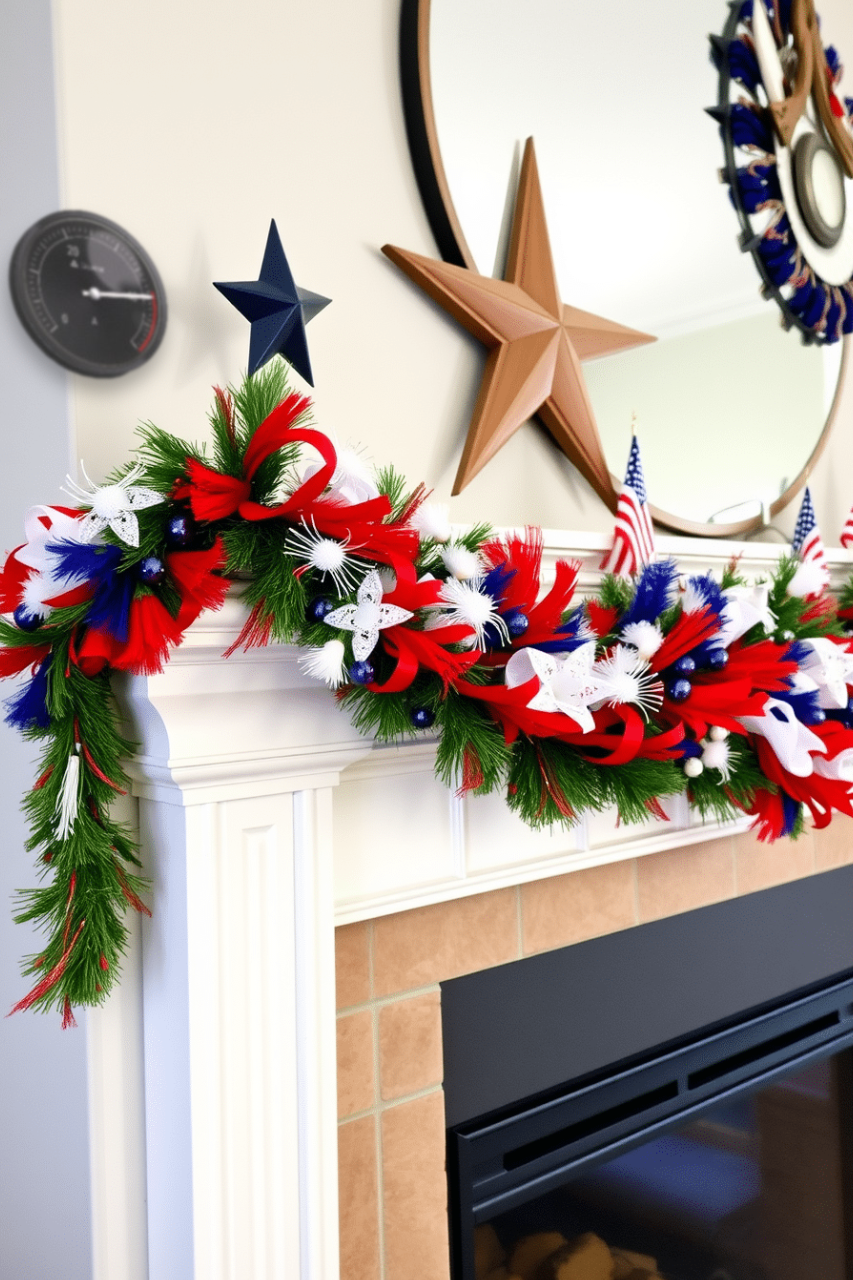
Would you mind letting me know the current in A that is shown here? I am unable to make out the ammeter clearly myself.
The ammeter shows 40 A
